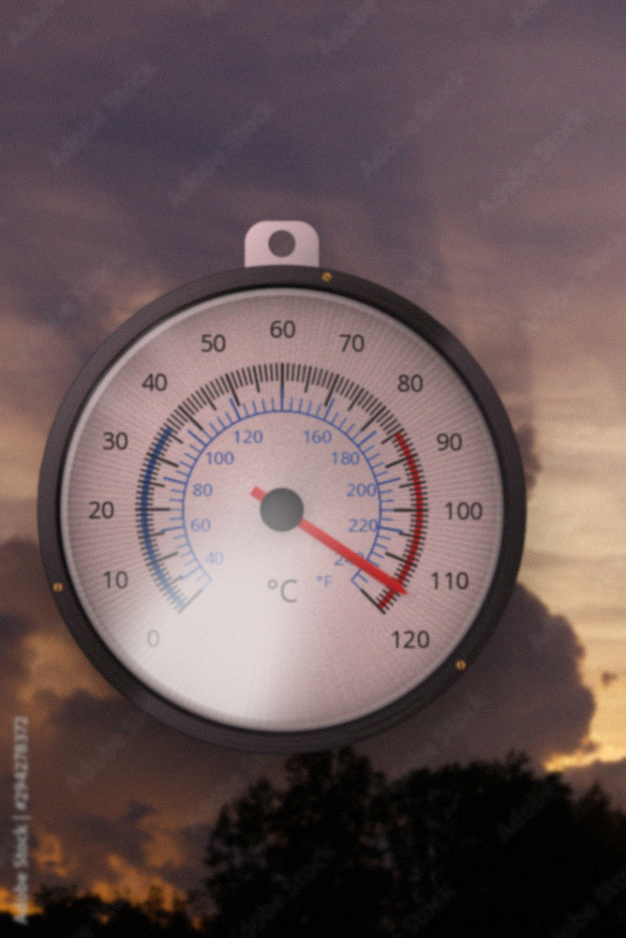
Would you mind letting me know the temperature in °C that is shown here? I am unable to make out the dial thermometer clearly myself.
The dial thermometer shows 115 °C
